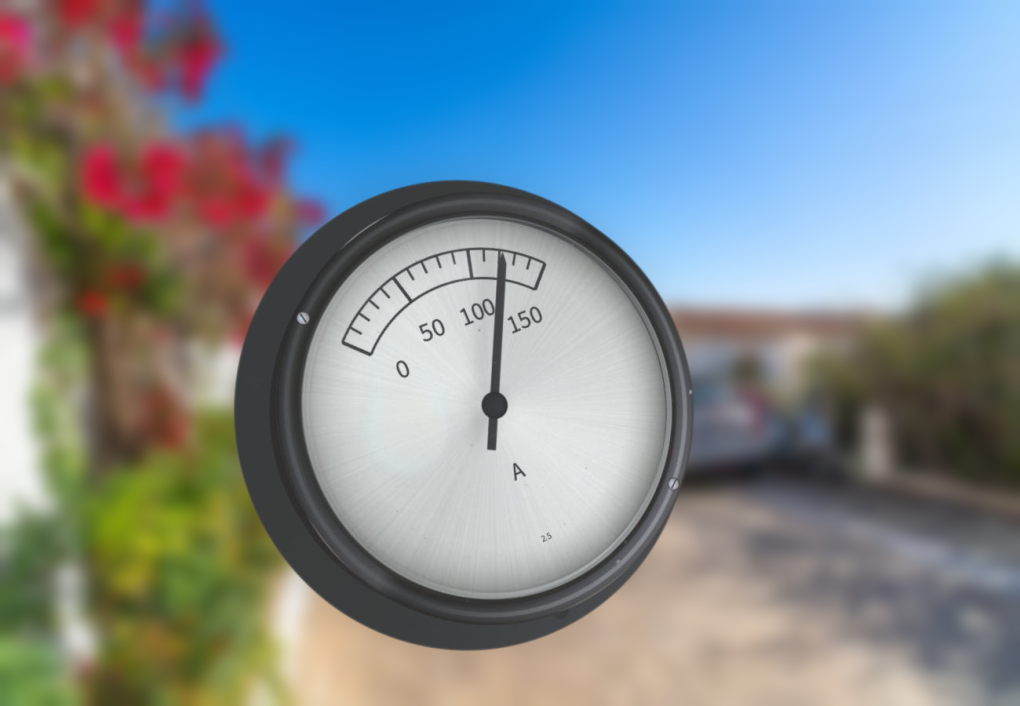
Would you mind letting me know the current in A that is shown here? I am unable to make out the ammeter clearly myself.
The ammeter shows 120 A
